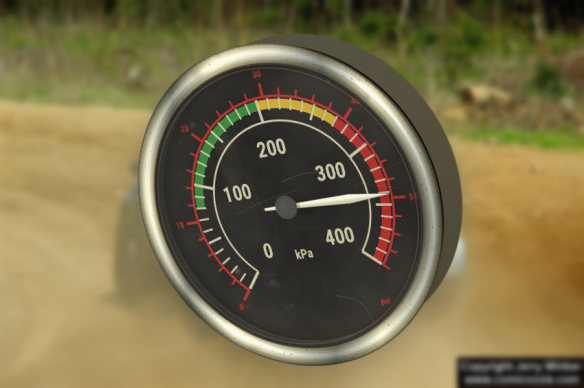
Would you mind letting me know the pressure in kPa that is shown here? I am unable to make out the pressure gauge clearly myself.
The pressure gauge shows 340 kPa
